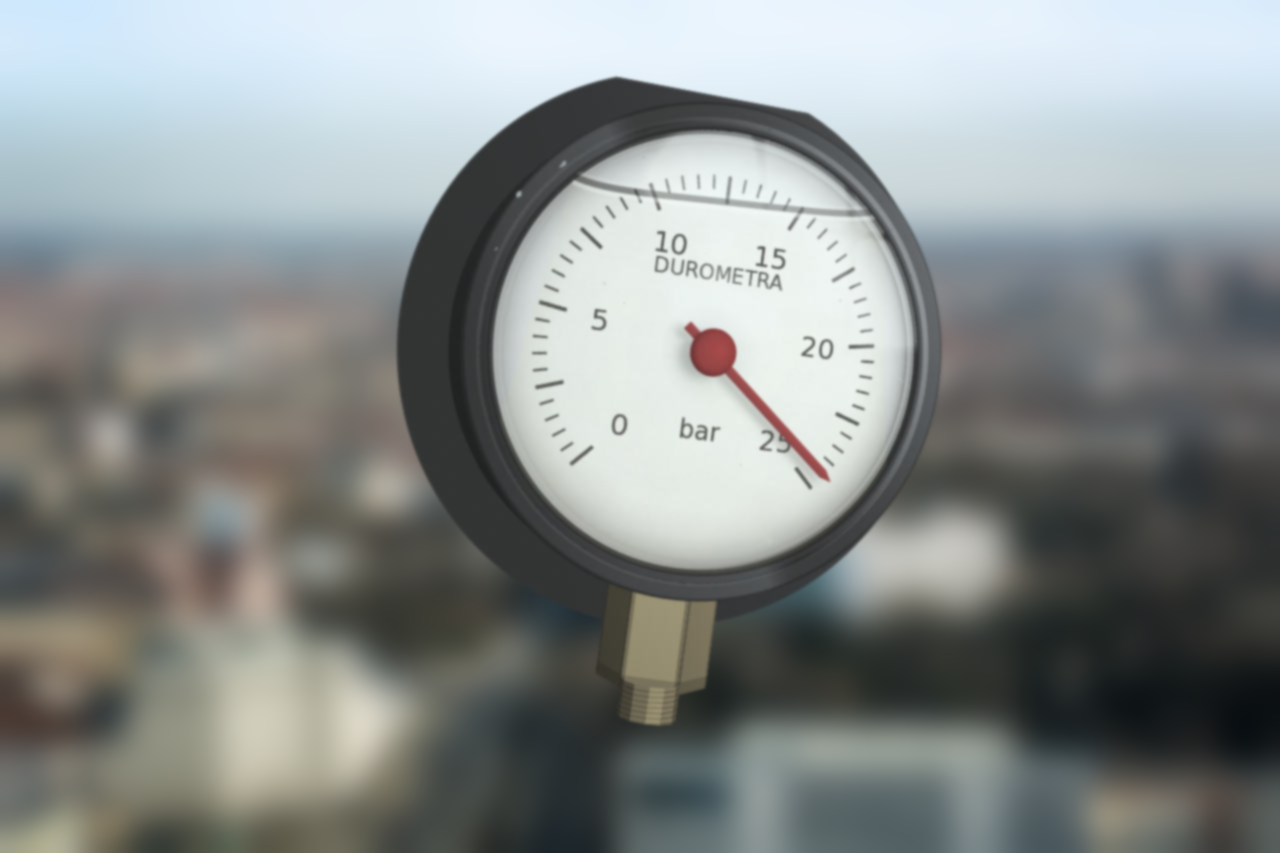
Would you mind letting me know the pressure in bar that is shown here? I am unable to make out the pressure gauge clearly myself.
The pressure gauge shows 24.5 bar
